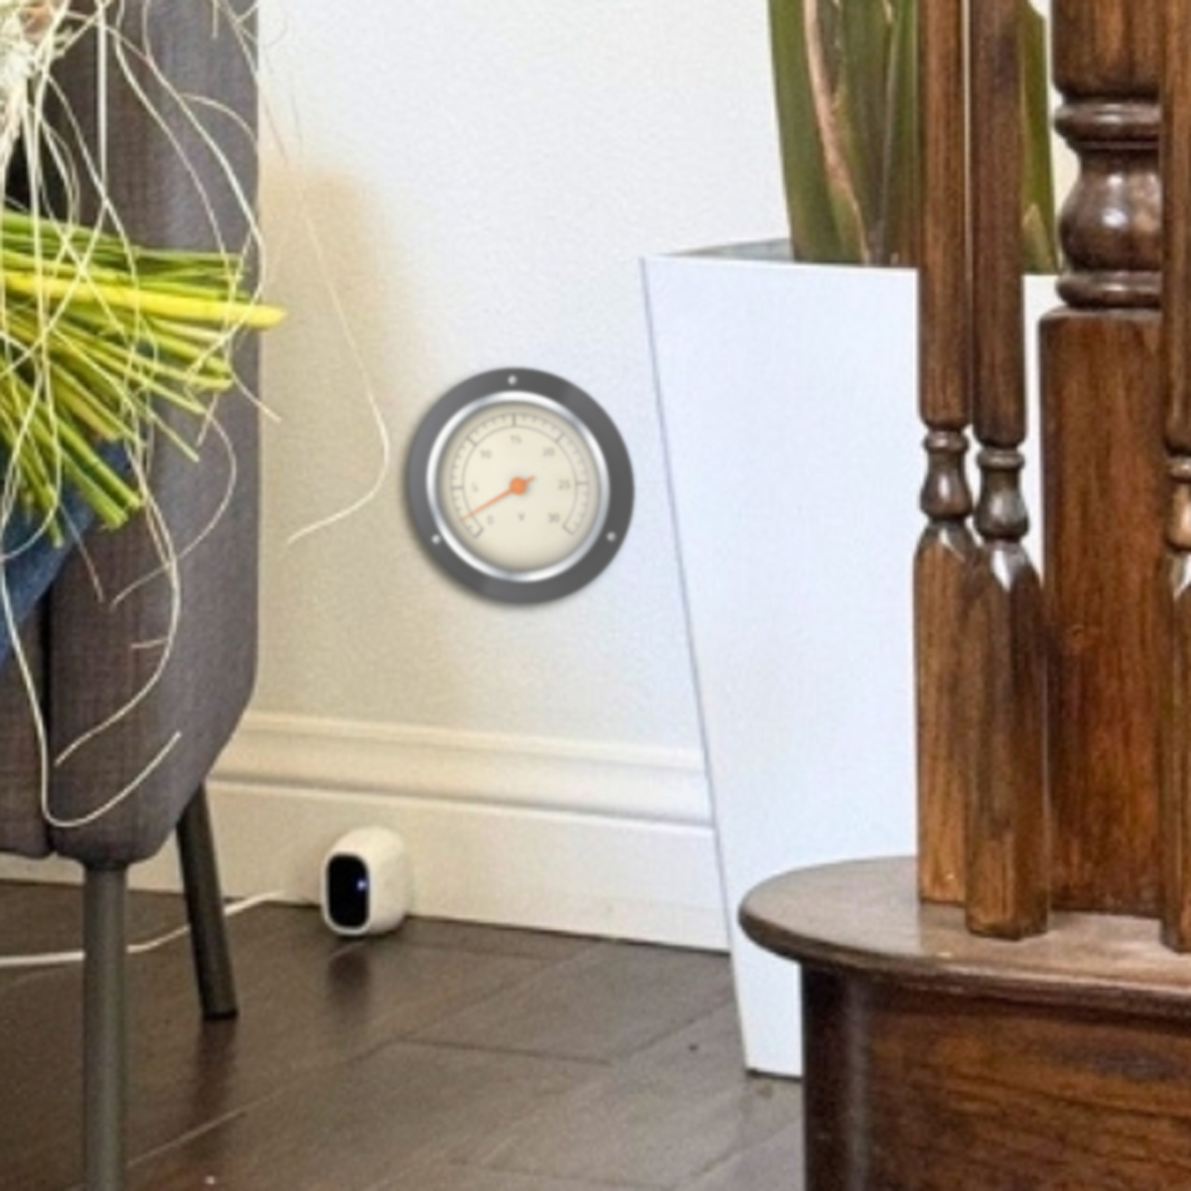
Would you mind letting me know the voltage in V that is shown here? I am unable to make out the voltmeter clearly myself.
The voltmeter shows 2 V
